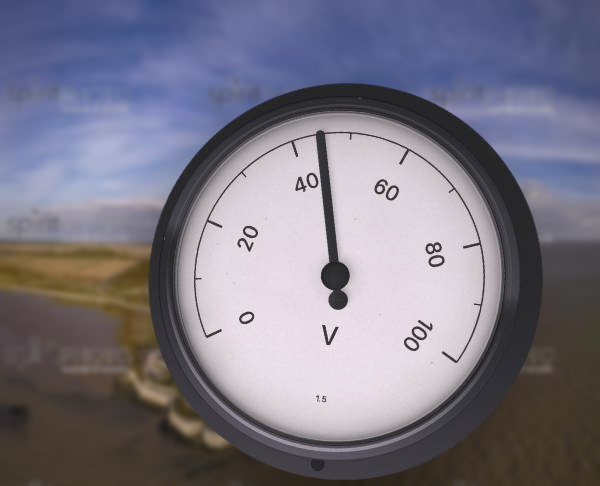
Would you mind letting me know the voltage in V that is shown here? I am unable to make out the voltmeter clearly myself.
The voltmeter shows 45 V
